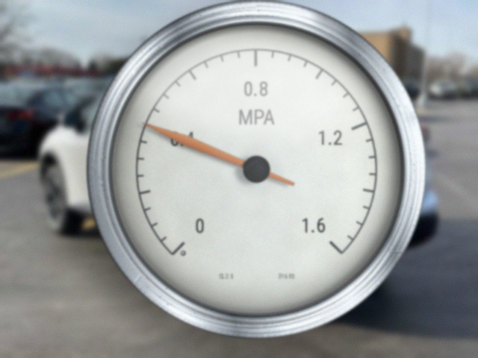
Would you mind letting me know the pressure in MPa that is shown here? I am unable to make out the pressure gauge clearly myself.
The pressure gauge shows 0.4 MPa
